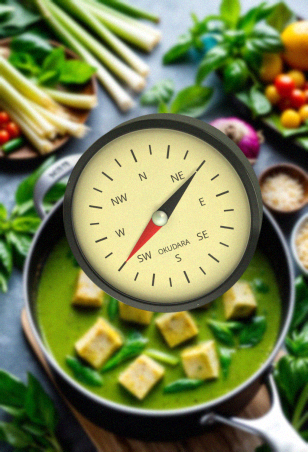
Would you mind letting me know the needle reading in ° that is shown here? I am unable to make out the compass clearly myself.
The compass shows 240 °
